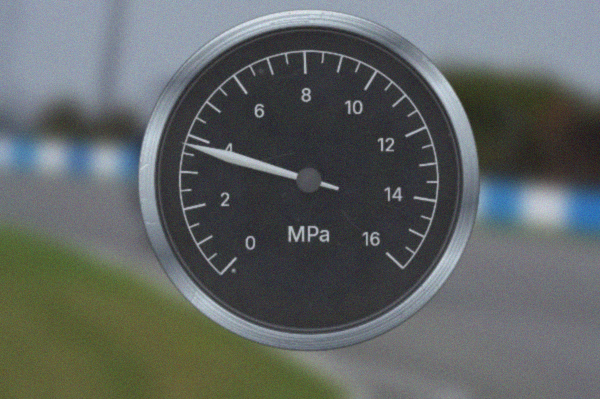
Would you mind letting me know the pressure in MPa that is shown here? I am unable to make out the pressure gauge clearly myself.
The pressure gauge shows 3.75 MPa
